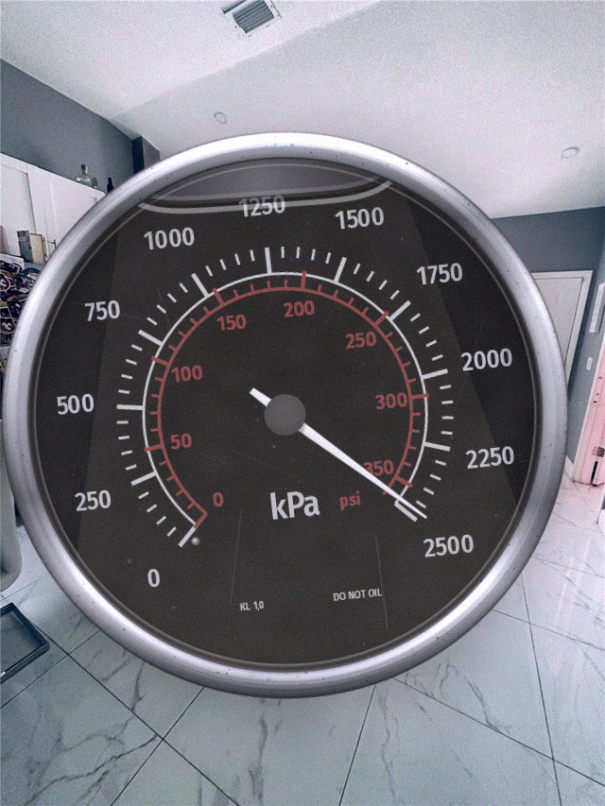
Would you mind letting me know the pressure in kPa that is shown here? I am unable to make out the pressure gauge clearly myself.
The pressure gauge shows 2475 kPa
